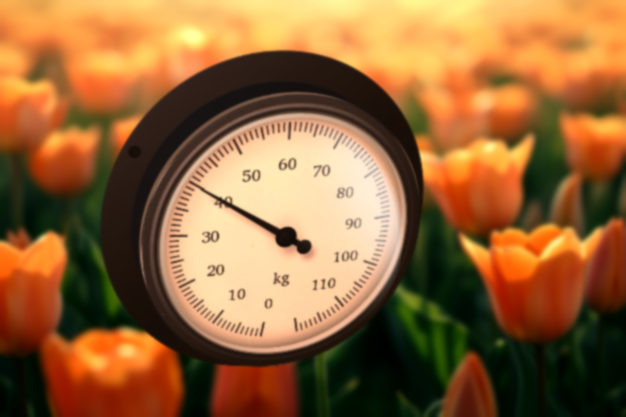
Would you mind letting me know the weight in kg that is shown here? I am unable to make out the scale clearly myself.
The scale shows 40 kg
